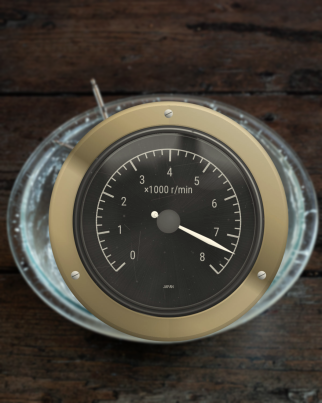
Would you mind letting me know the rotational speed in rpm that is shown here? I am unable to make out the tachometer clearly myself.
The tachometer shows 7400 rpm
